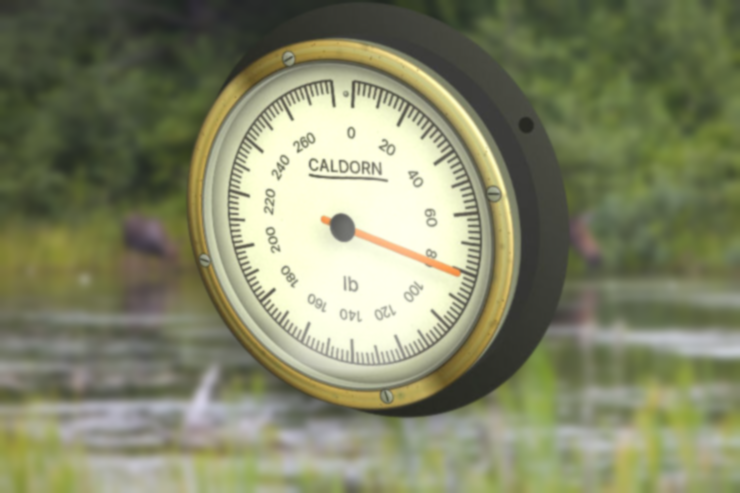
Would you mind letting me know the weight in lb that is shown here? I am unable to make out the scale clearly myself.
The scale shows 80 lb
